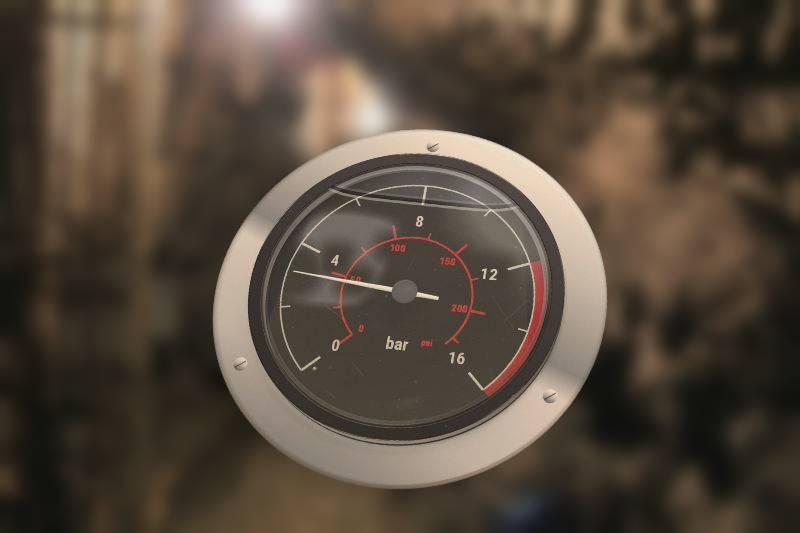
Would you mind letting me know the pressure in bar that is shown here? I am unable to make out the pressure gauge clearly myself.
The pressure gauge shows 3 bar
